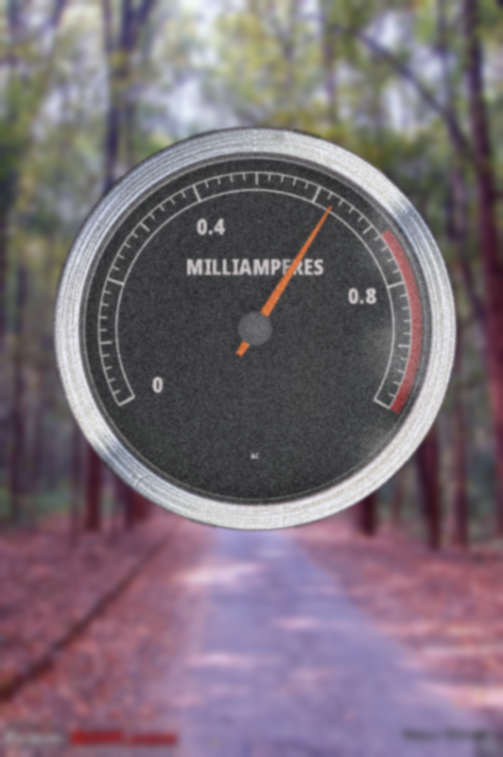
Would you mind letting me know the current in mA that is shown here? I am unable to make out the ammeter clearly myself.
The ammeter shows 0.63 mA
